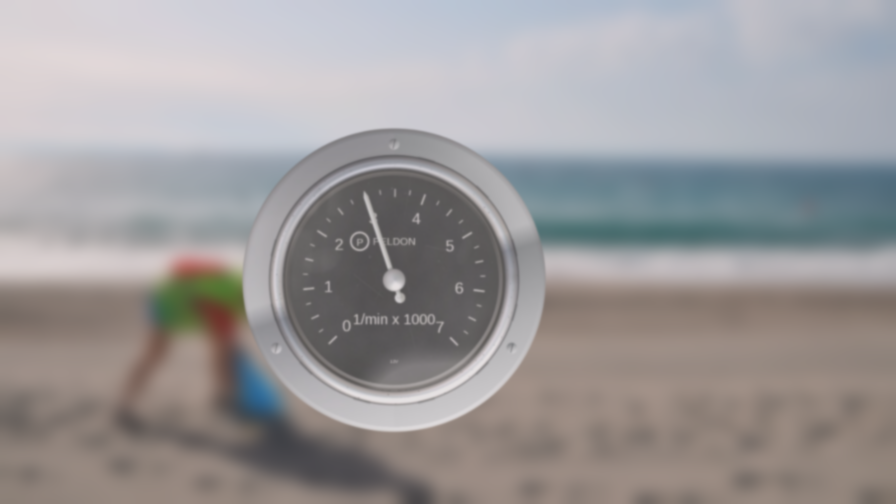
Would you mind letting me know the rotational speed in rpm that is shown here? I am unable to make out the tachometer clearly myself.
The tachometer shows 3000 rpm
